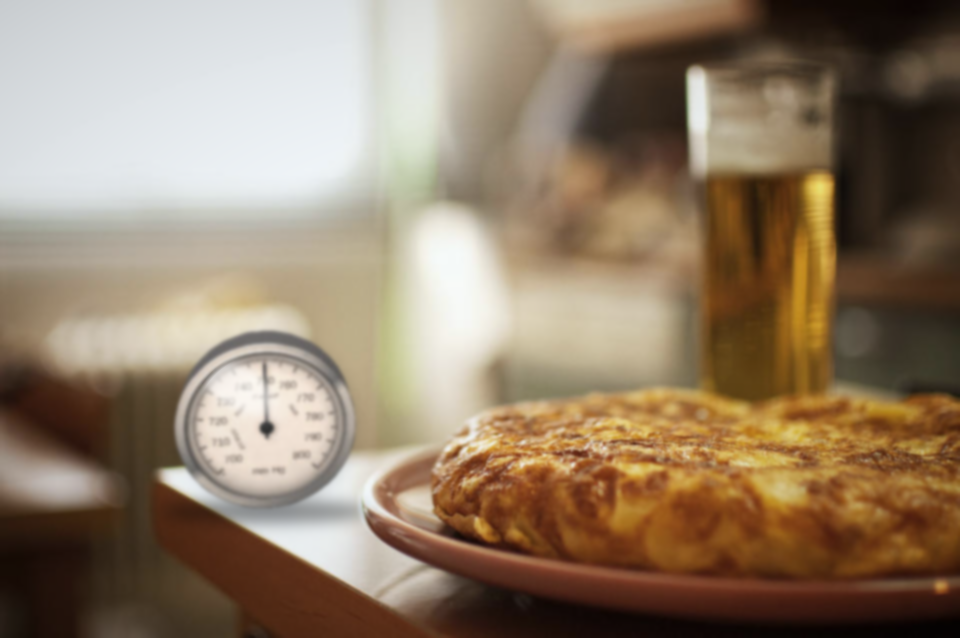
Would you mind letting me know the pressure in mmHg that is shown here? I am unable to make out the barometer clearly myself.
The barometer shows 750 mmHg
